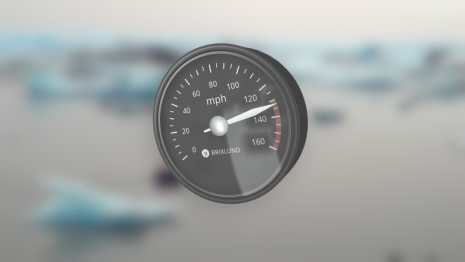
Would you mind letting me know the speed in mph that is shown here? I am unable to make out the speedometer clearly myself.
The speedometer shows 132.5 mph
